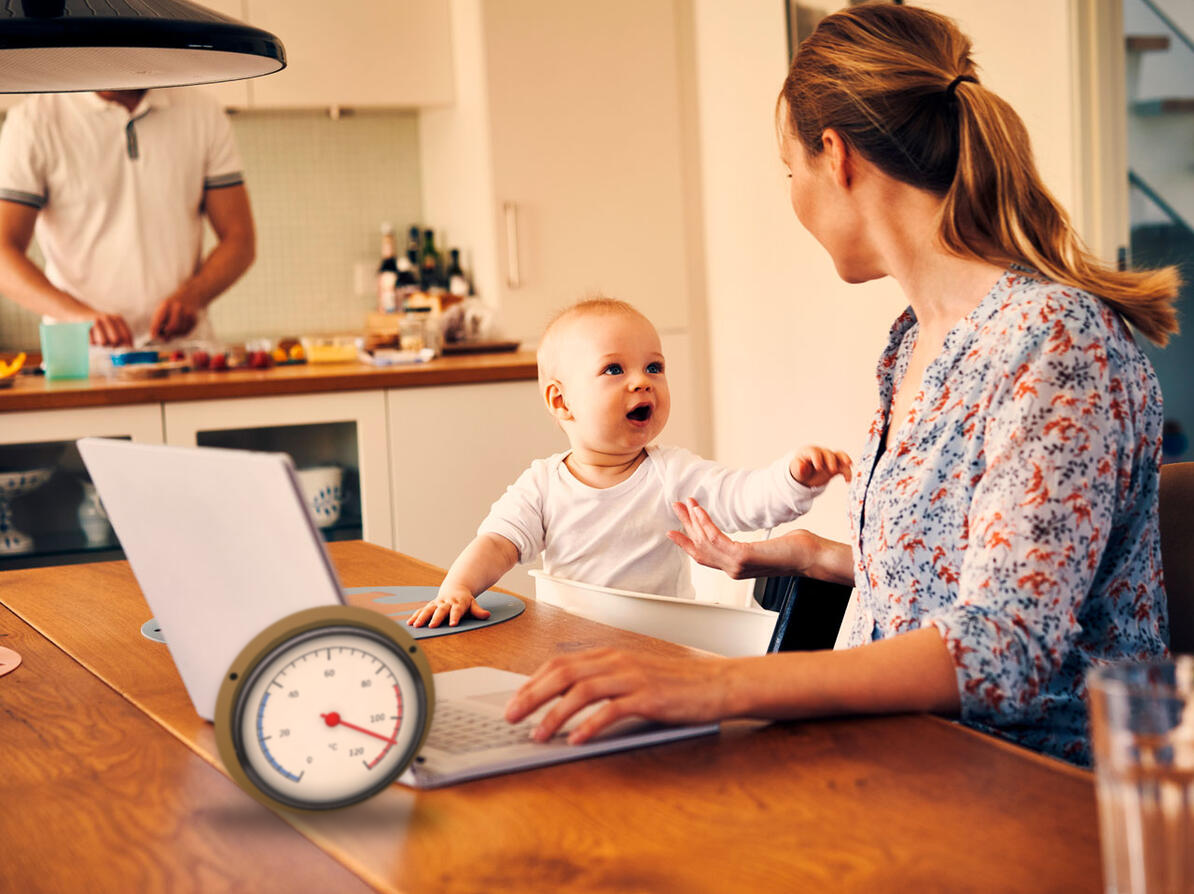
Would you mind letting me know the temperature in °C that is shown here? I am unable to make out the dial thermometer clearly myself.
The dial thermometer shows 108 °C
